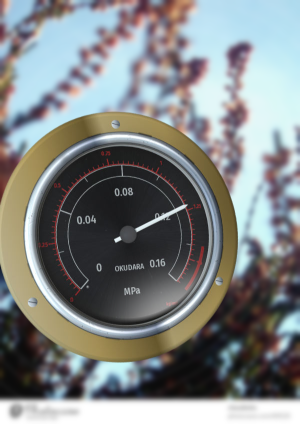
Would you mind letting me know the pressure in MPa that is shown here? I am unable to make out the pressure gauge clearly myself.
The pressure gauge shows 0.12 MPa
